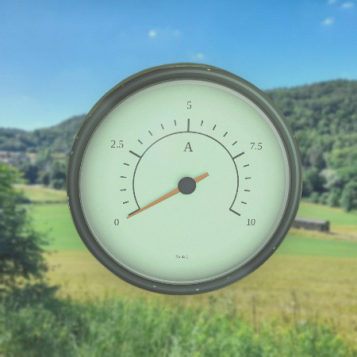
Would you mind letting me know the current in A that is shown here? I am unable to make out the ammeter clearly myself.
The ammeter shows 0 A
